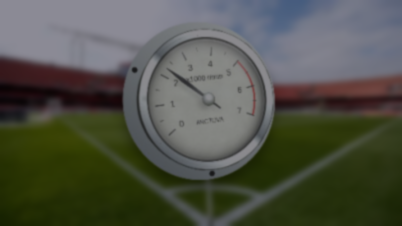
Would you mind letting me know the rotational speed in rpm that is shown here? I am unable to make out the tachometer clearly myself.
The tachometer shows 2250 rpm
